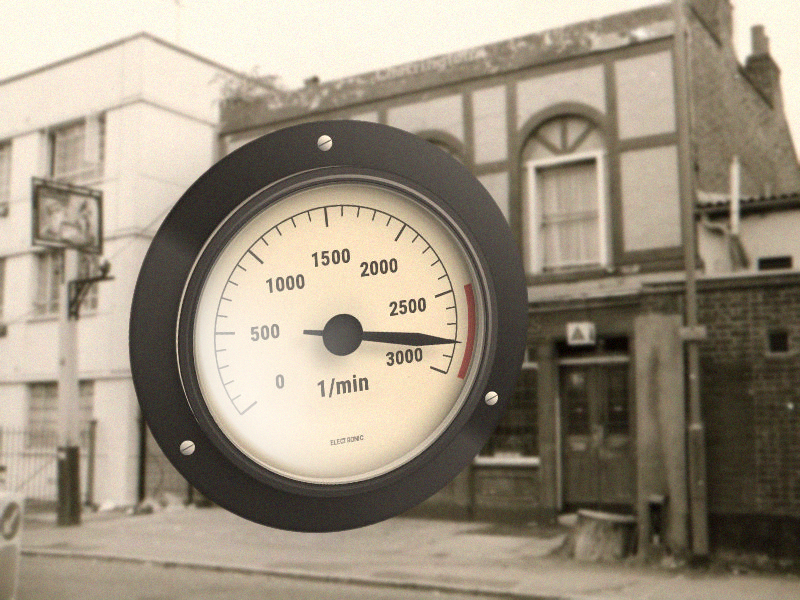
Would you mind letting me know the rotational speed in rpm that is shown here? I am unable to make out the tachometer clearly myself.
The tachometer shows 2800 rpm
